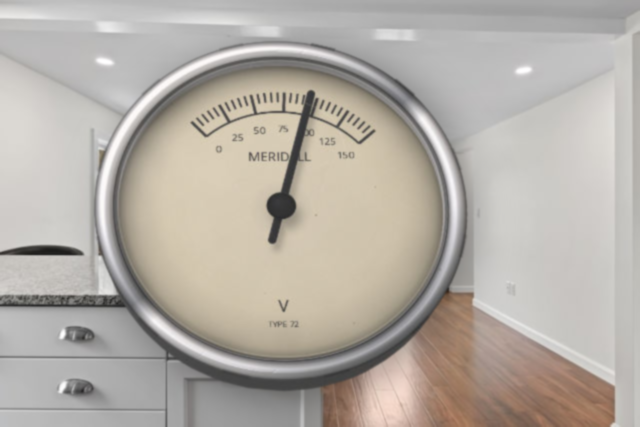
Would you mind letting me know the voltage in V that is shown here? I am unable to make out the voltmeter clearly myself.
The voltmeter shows 95 V
